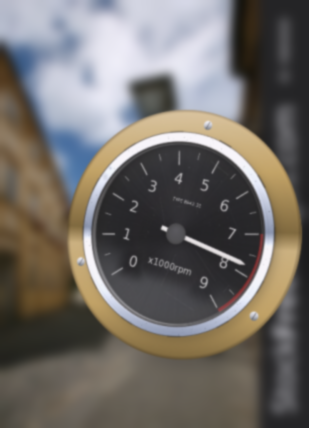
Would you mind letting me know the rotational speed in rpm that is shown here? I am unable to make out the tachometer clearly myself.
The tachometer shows 7750 rpm
